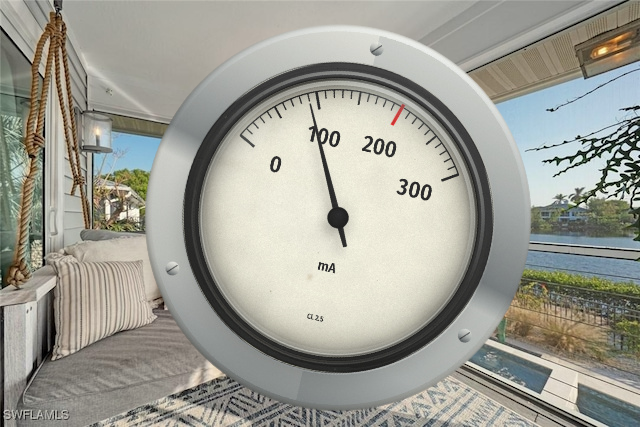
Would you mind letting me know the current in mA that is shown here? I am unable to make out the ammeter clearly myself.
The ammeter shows 90 mA
